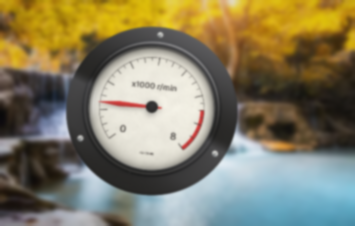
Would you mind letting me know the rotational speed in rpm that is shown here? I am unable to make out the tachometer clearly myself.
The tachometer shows 1250 rpm
